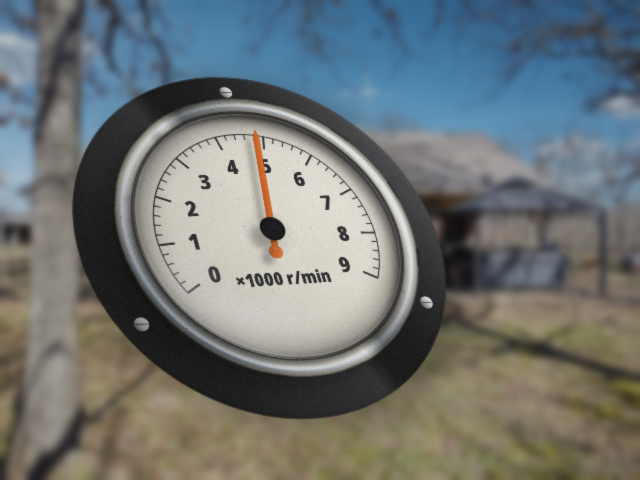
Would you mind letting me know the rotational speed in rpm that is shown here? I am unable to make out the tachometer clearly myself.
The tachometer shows 4800 rpm
